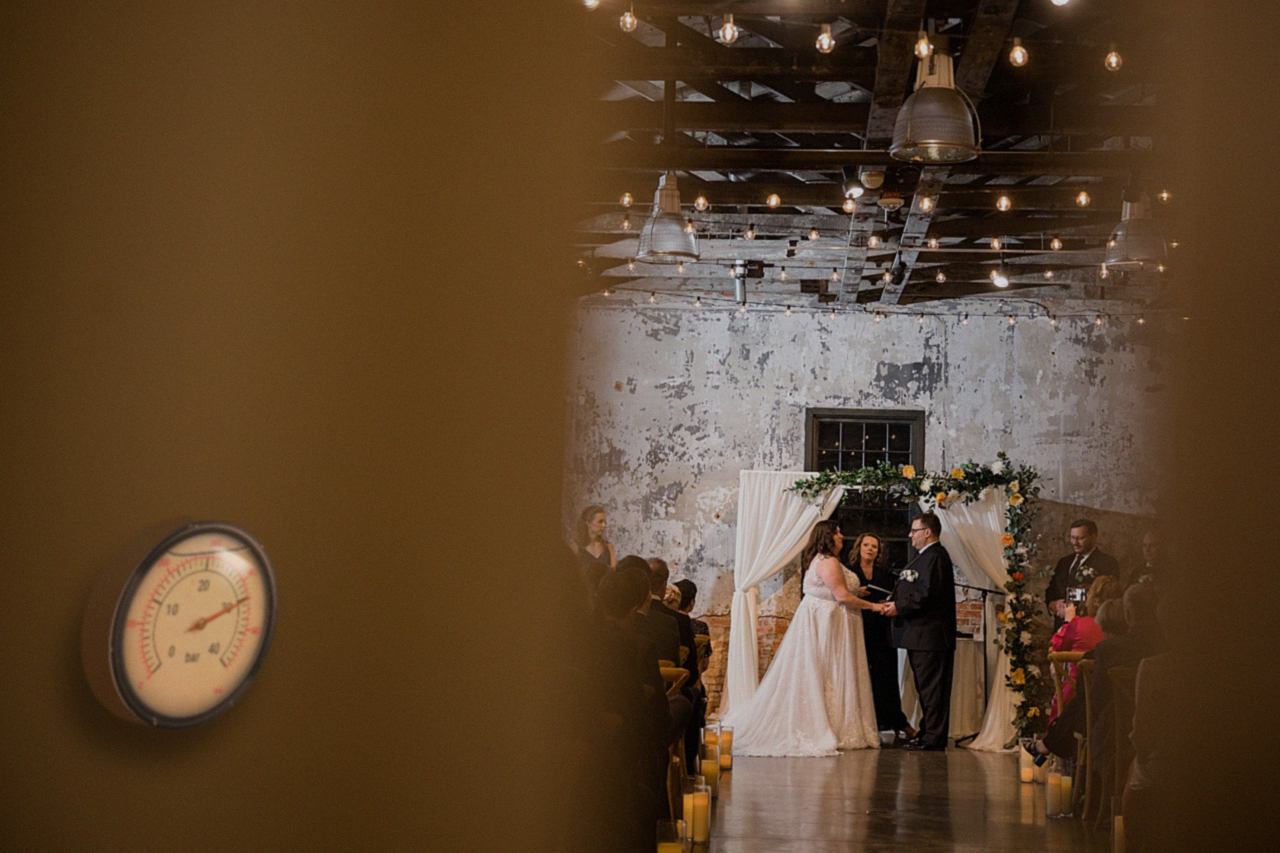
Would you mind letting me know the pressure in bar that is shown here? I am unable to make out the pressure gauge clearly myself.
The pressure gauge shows 30 bar
